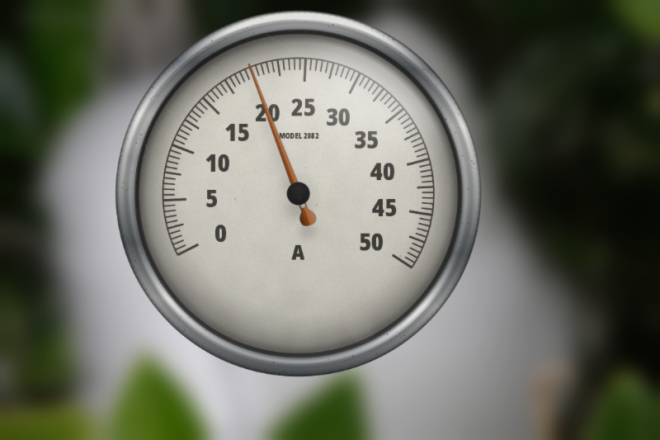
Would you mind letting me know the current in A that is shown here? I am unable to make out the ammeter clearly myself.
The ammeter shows 20 A
